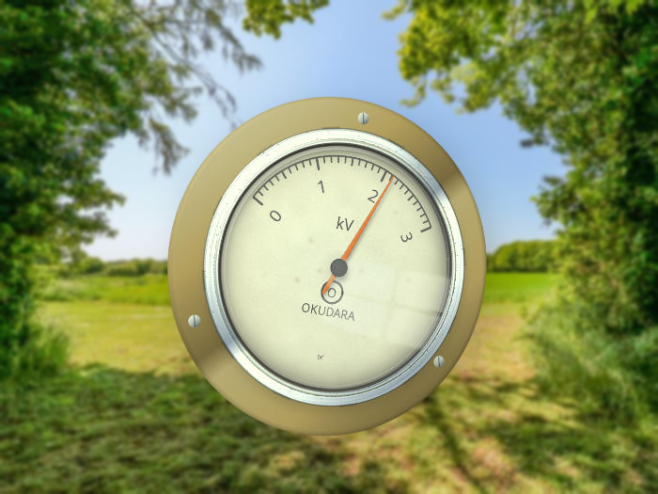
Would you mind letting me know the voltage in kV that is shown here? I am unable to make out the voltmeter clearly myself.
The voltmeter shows 2.1 kV
